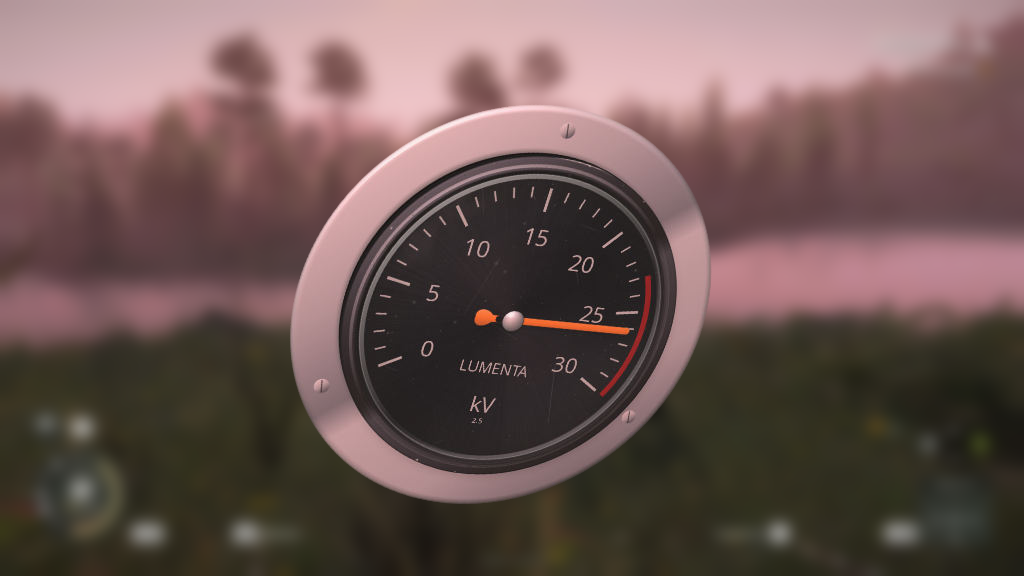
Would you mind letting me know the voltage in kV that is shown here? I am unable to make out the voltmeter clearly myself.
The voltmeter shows 26 kV
